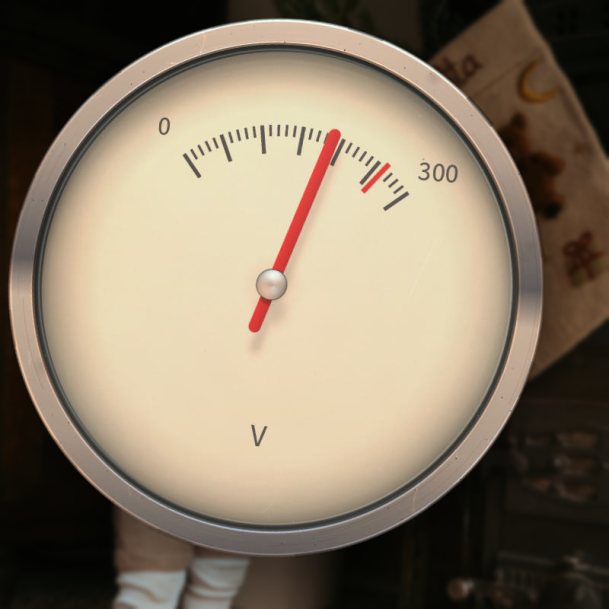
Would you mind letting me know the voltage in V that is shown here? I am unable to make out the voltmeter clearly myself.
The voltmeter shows 190 V
